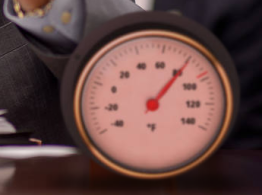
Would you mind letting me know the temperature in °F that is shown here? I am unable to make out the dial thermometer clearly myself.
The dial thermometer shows 80 °F
